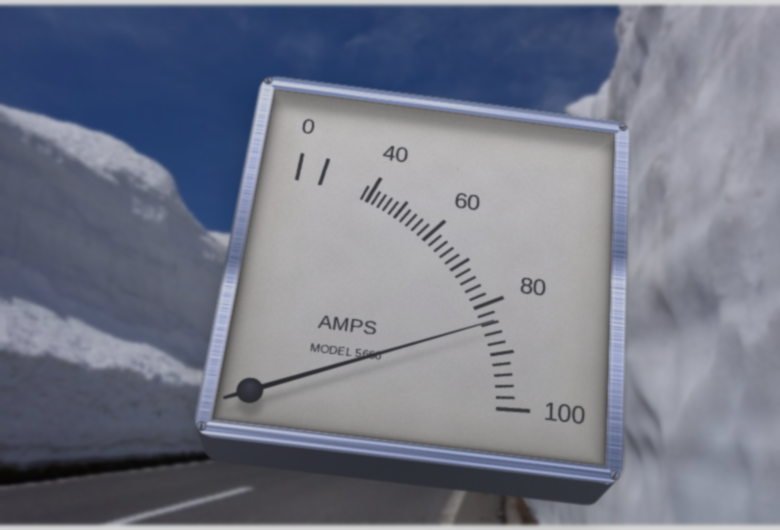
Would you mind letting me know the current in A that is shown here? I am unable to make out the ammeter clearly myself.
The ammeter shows 84 A
